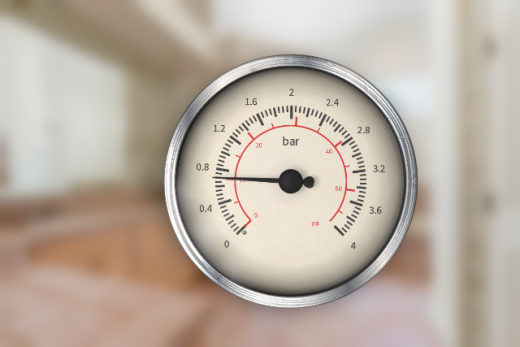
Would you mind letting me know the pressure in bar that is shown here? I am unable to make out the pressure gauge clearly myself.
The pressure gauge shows 0.7 bar
